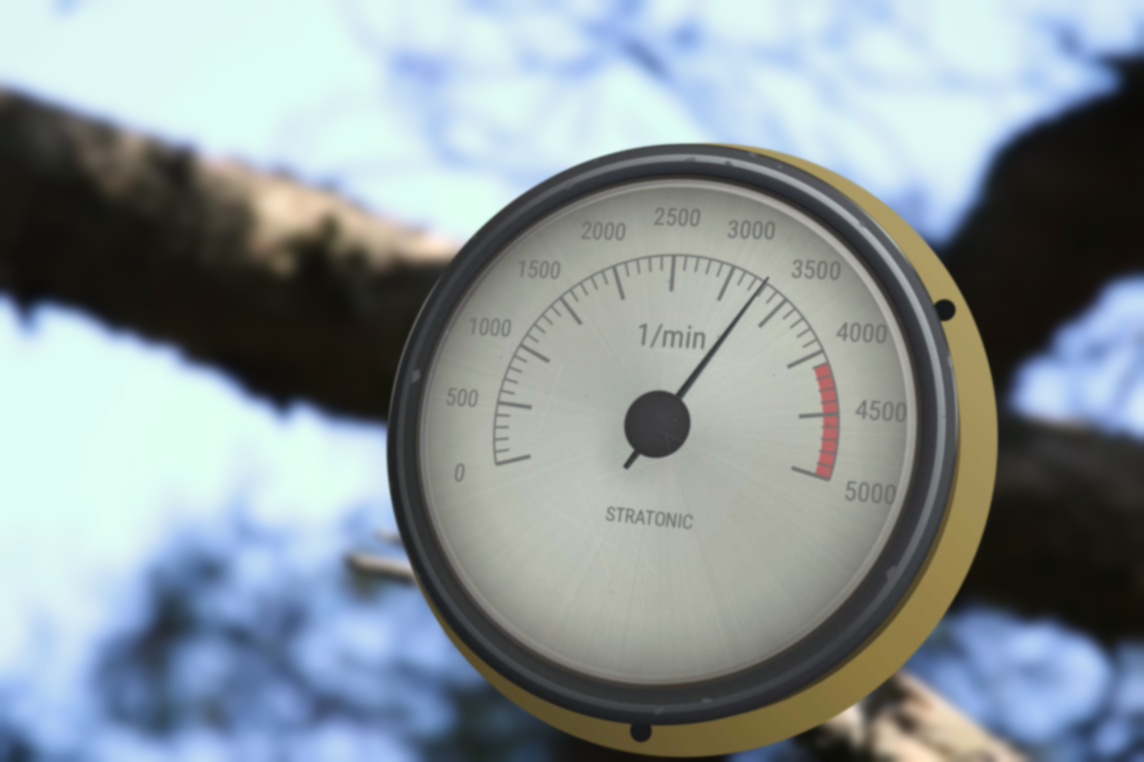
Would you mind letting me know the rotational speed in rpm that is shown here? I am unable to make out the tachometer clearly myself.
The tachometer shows 3300 rpm
